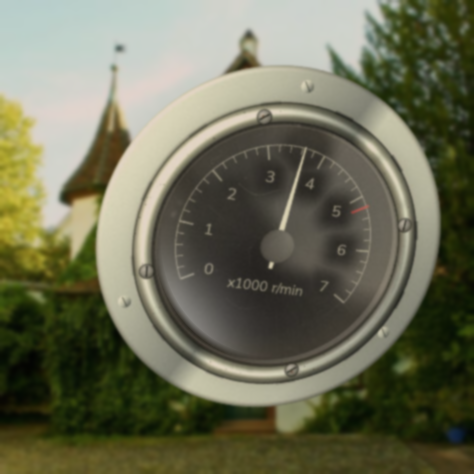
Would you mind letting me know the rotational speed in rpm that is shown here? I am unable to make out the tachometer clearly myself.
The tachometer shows 3600 rpm
